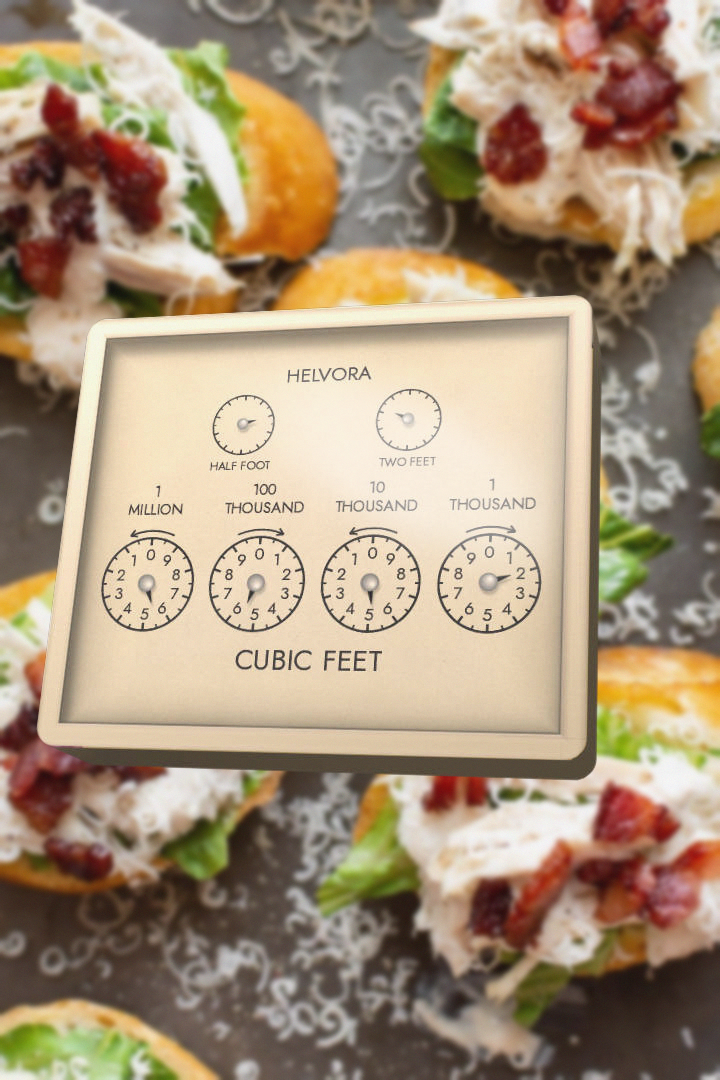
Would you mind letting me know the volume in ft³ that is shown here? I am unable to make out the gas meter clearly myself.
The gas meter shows 555200 ft³
